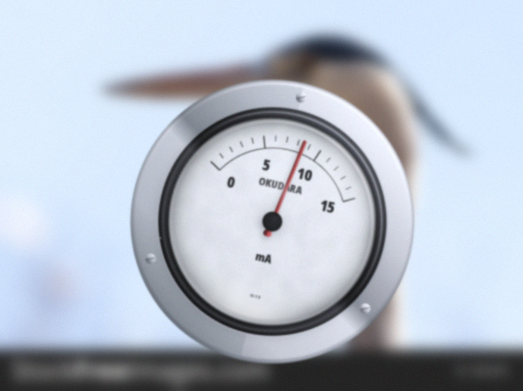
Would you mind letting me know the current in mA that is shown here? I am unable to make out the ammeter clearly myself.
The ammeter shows 8.5 mA
